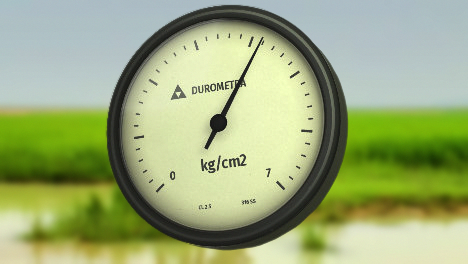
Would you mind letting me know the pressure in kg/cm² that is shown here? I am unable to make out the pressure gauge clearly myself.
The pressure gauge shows 4.2 kg/cm²
